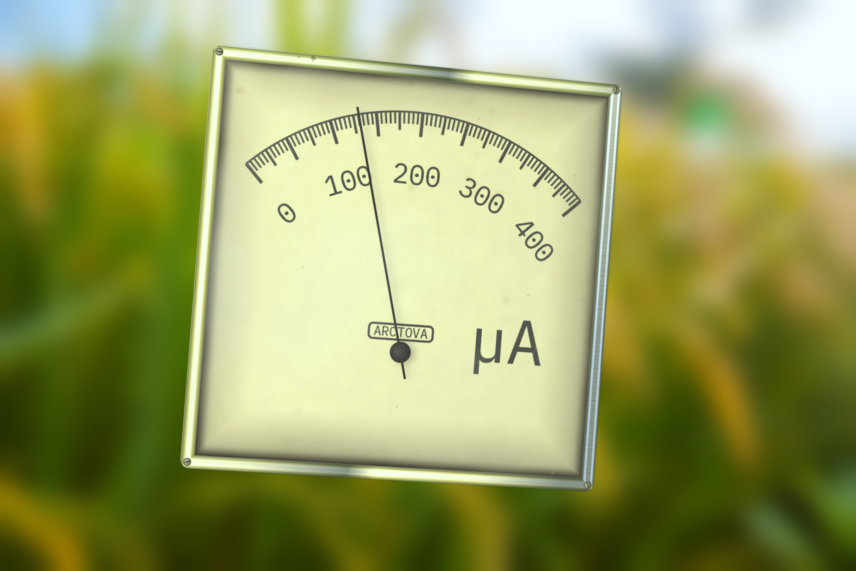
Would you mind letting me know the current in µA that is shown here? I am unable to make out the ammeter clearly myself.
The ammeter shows 130 µA
